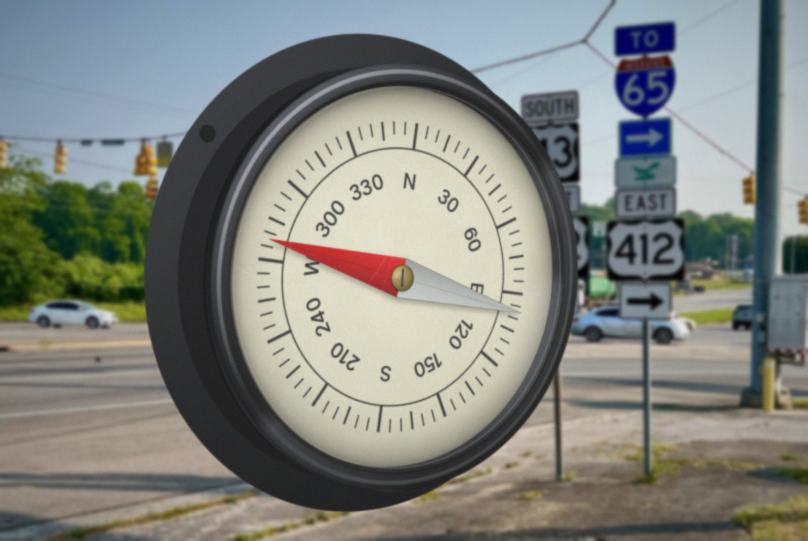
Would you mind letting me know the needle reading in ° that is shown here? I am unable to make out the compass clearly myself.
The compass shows 277.5 °
